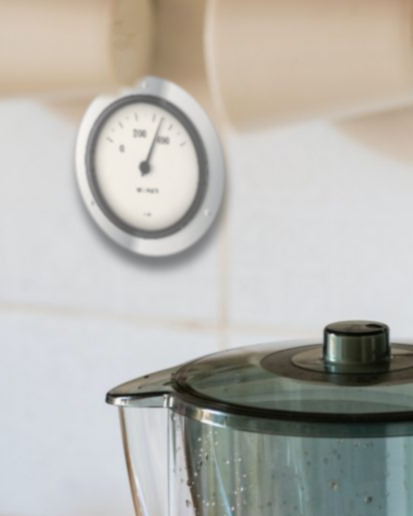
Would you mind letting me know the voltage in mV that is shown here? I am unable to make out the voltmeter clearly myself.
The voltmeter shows 350 mV
